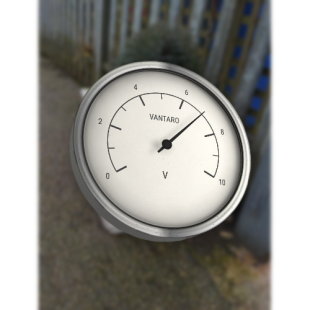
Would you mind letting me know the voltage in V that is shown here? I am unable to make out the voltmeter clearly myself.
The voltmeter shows 7 V
